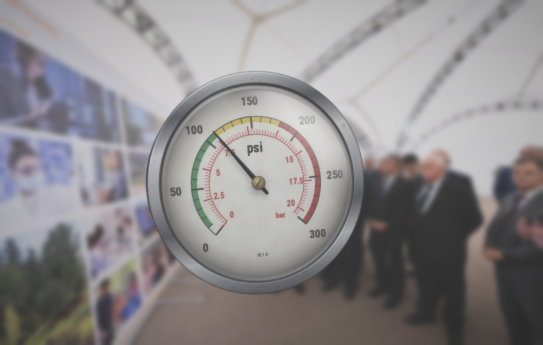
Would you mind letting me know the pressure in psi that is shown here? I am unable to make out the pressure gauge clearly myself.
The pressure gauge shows 110 psi
